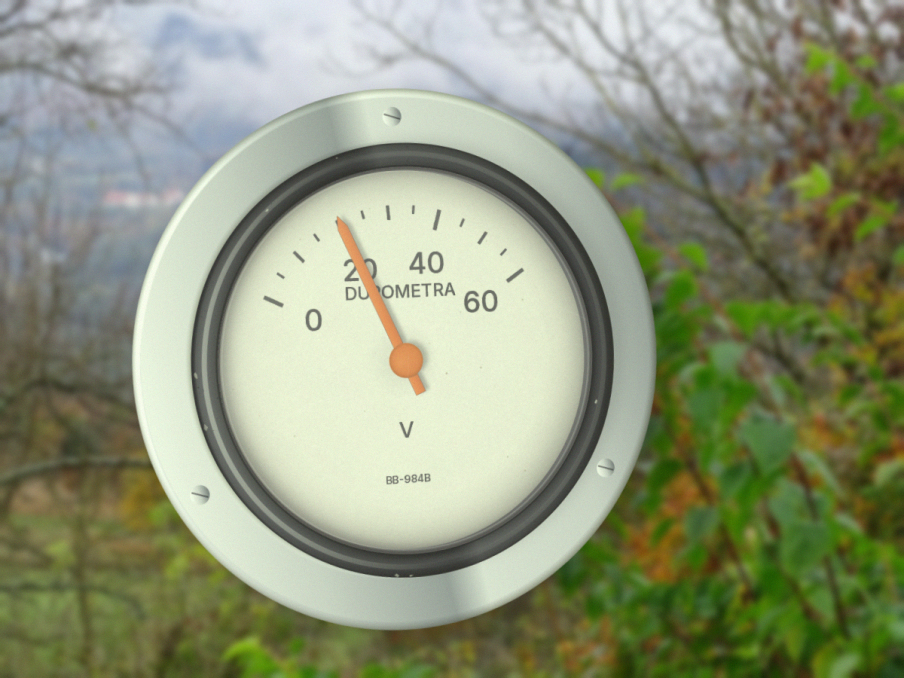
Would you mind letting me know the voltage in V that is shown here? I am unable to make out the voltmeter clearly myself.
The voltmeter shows 20 V
